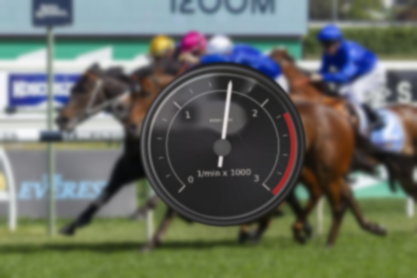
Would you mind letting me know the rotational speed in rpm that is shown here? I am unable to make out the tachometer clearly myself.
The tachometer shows 1600 rpm
